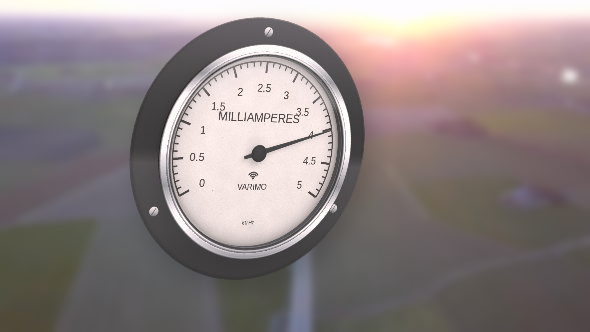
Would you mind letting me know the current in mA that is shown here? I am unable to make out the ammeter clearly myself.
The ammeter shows 4 mA
